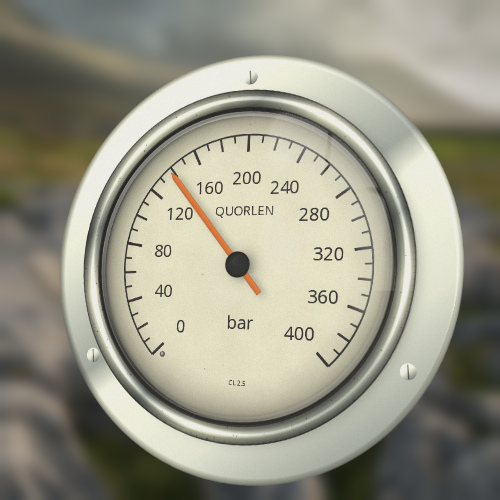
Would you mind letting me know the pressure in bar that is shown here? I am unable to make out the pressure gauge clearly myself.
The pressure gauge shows 140 bar
